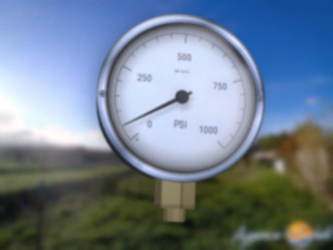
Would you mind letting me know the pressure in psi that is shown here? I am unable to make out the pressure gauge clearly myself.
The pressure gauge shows 50 psi
